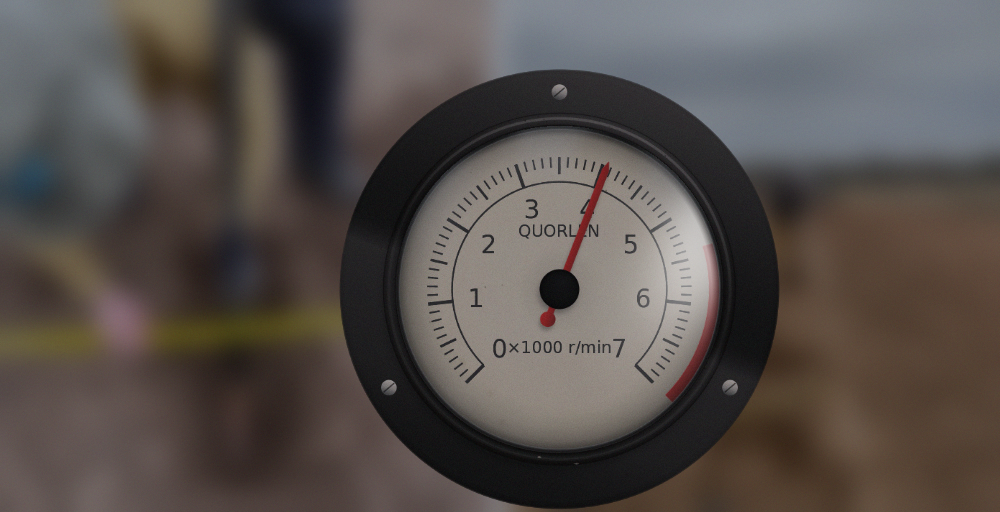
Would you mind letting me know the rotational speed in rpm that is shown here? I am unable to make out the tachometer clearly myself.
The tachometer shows 4050 rpm
